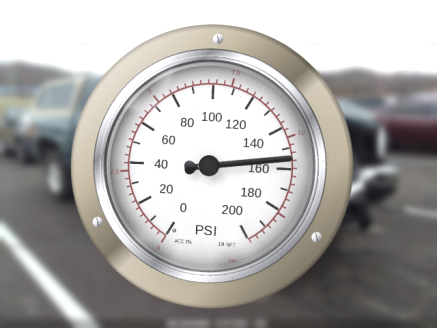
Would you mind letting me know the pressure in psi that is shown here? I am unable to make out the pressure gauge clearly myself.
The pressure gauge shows 155 psi
